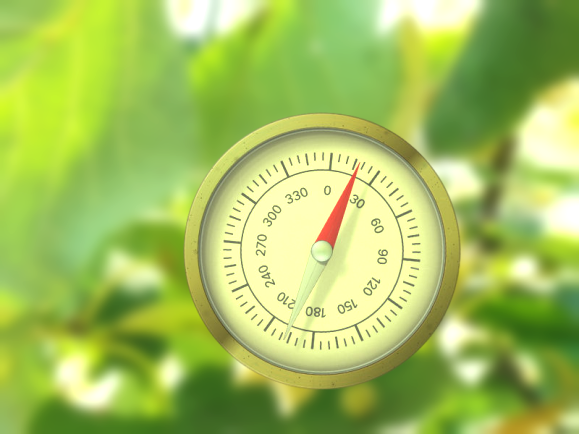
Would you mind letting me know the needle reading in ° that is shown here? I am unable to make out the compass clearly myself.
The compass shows 17.5 °
